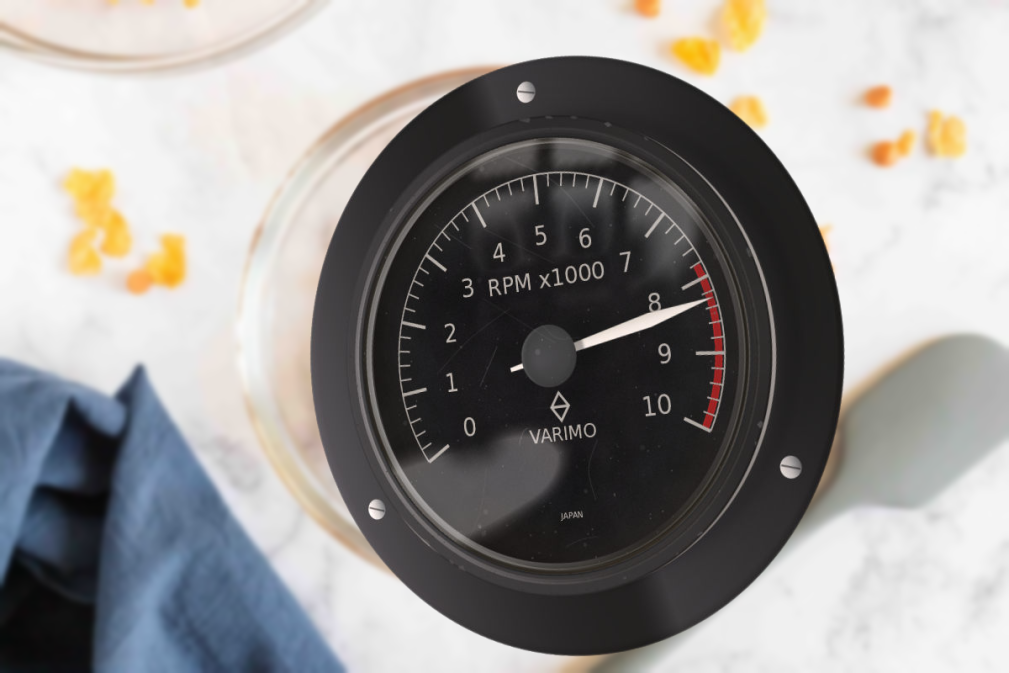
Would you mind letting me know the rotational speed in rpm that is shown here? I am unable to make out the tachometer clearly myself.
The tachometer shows 8300 rpm
